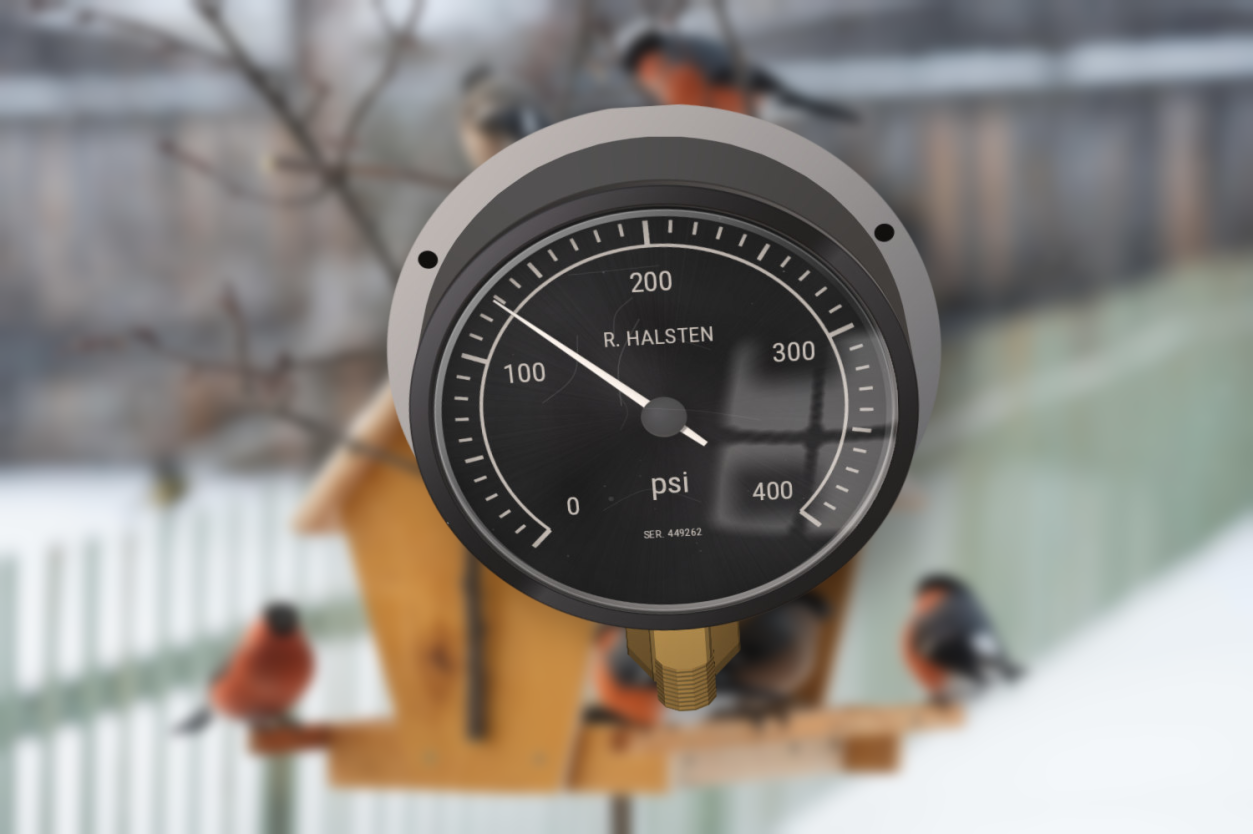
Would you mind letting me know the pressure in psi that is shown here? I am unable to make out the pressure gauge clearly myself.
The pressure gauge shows 130 psi
